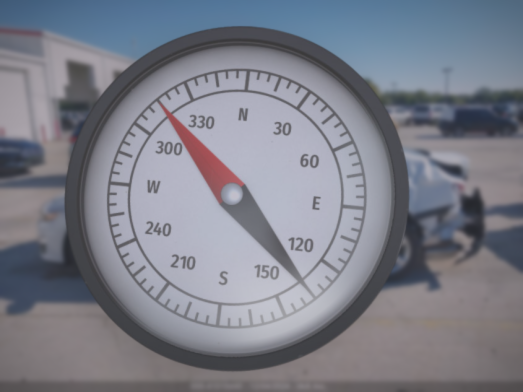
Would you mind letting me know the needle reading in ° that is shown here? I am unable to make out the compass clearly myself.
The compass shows 315 °
